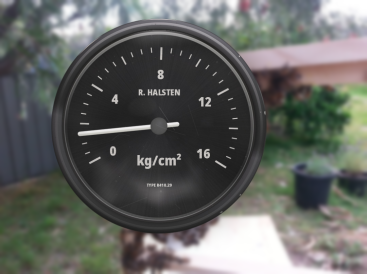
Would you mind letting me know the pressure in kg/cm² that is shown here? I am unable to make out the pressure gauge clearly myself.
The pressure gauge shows 1.5 kg/cm²
